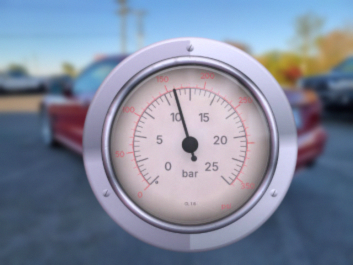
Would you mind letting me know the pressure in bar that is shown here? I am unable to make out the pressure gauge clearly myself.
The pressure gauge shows 11 bar
